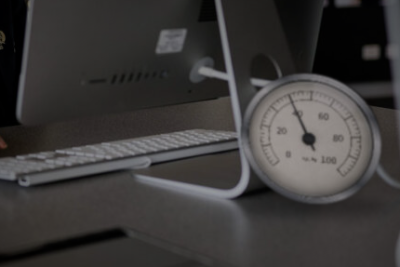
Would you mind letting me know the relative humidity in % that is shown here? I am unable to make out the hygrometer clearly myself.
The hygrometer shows 40 %
